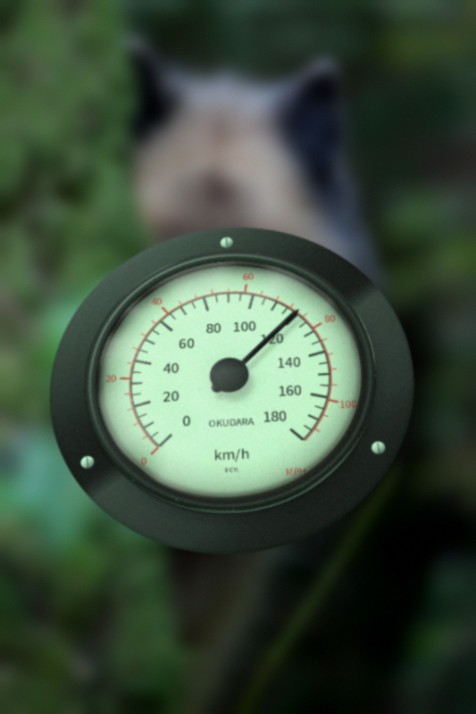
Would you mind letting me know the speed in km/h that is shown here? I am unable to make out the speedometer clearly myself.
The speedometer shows 120 km/h
